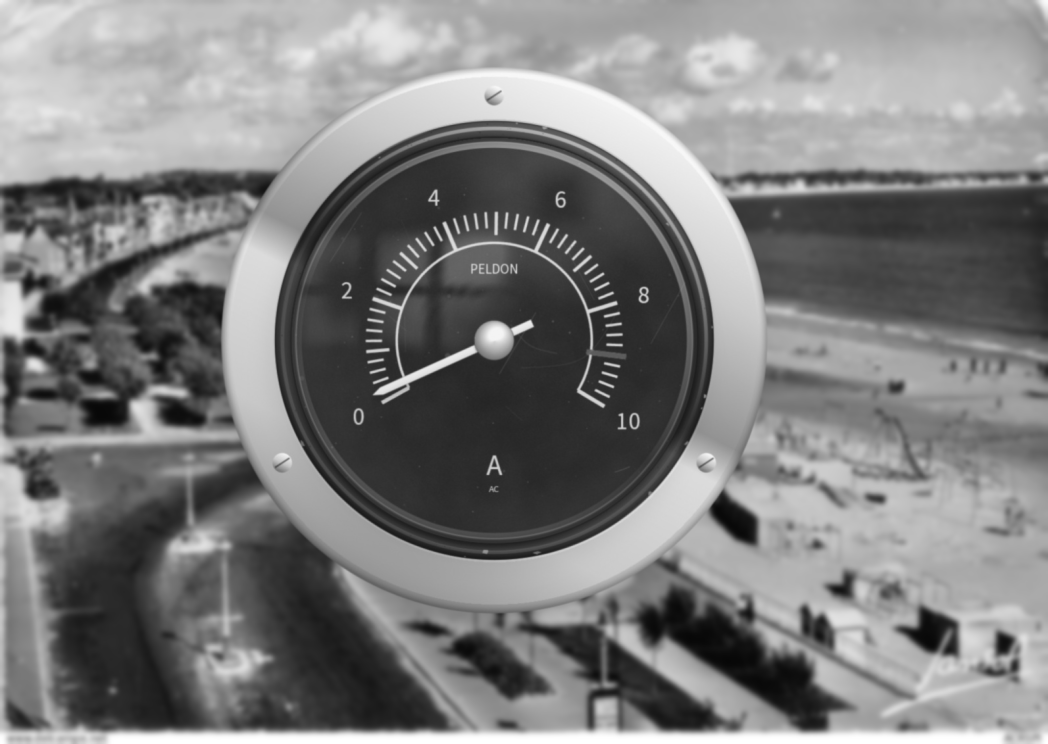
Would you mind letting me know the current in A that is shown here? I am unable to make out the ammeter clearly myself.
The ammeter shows 0.2 A
